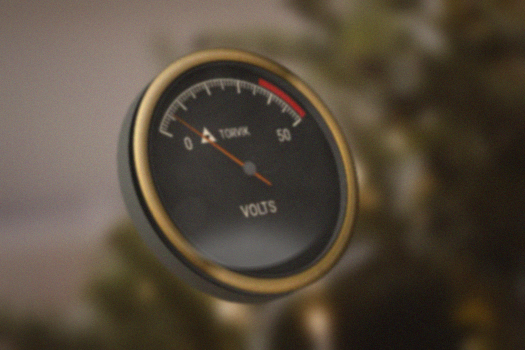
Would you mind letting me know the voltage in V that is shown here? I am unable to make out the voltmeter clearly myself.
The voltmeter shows 5 V
